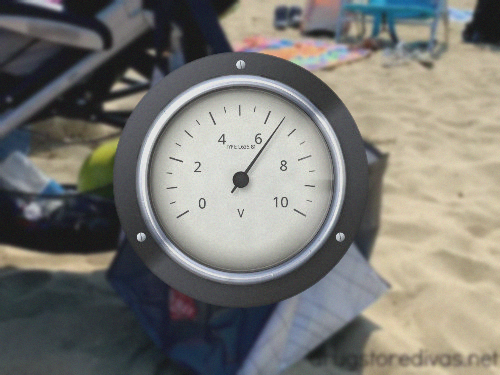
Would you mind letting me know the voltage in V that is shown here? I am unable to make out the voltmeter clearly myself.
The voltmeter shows 6.5 V
